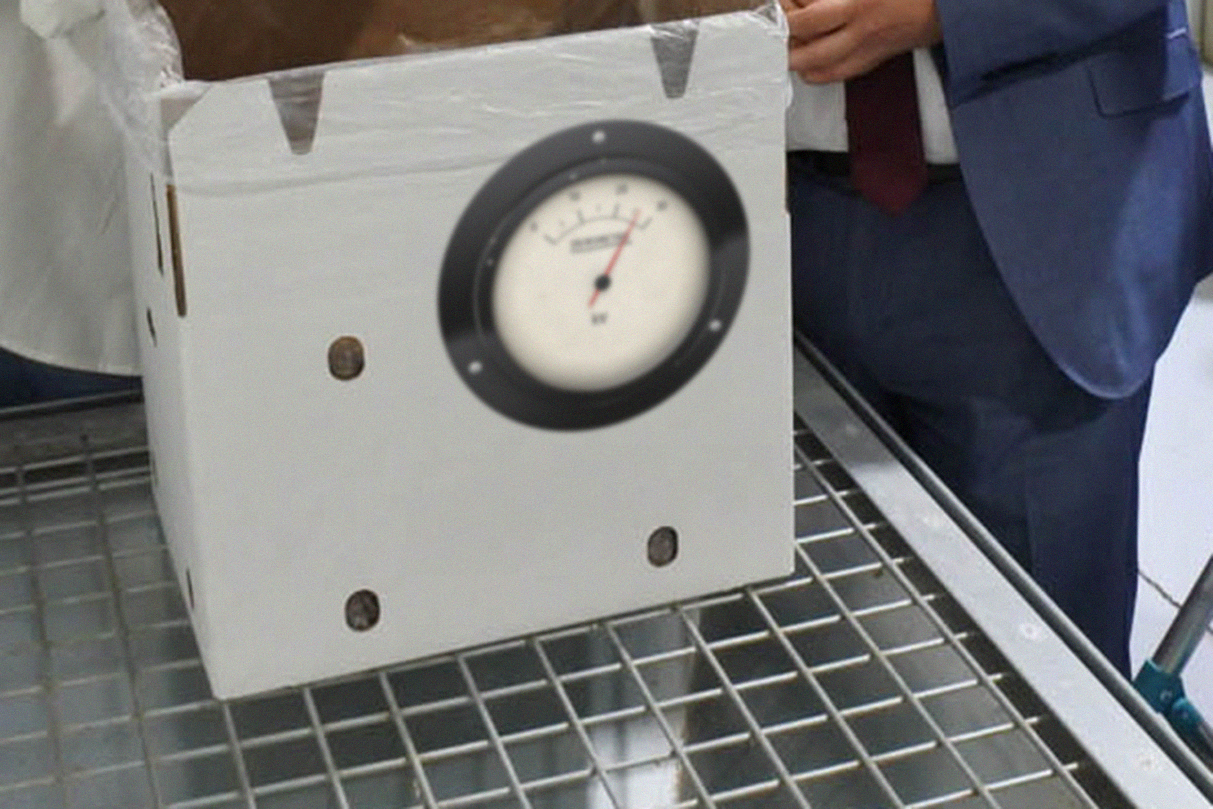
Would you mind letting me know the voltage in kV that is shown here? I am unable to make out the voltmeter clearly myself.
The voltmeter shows 25 kV
